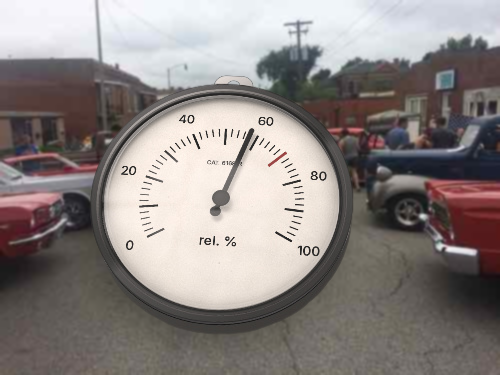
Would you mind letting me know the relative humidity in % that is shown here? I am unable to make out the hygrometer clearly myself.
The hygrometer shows 58 %
